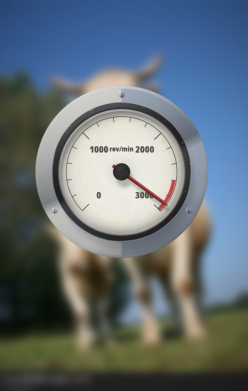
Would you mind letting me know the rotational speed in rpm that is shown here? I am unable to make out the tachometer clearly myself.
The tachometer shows 2900 rpm
